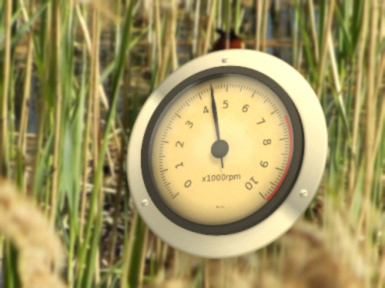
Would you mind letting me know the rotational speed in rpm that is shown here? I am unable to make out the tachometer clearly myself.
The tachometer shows 4500 rpm
